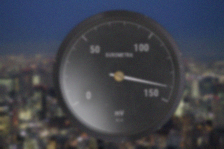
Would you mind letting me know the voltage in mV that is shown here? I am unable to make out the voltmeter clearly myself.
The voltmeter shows 140 mV
